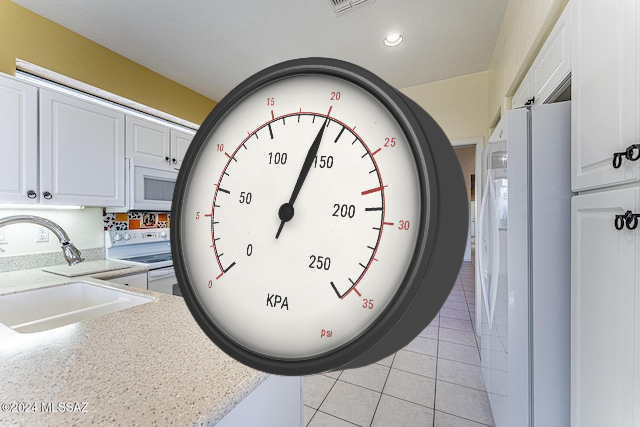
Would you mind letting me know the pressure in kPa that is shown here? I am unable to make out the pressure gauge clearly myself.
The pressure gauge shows 140 kPa
